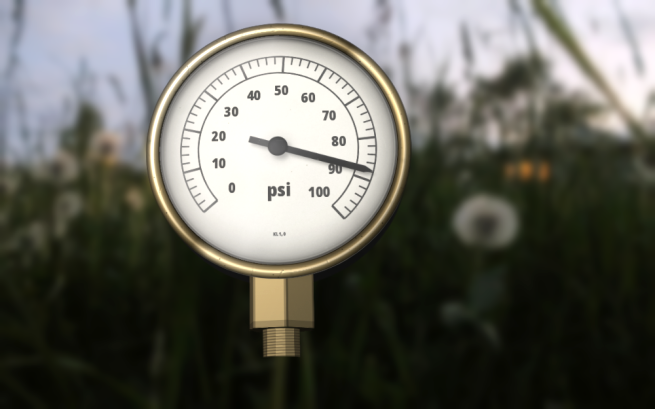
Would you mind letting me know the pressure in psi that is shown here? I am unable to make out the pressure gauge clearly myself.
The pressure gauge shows 88 psi
